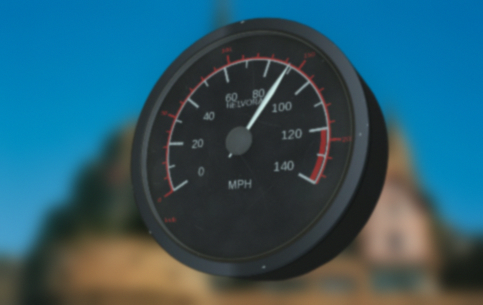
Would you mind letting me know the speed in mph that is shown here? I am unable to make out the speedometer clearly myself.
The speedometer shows 90 mph
